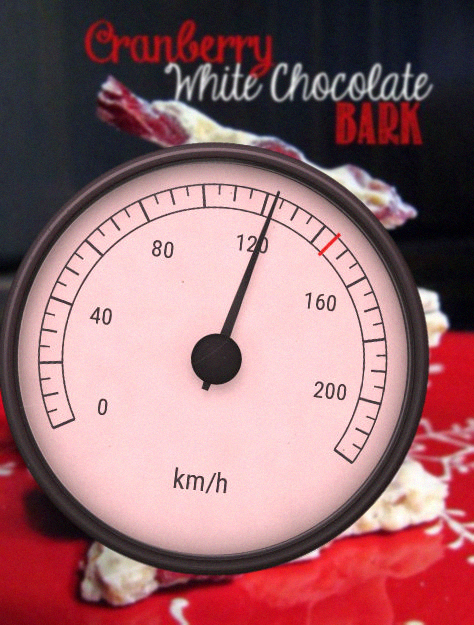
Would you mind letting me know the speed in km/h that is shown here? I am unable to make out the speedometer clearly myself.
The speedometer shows 122.5 km/h
